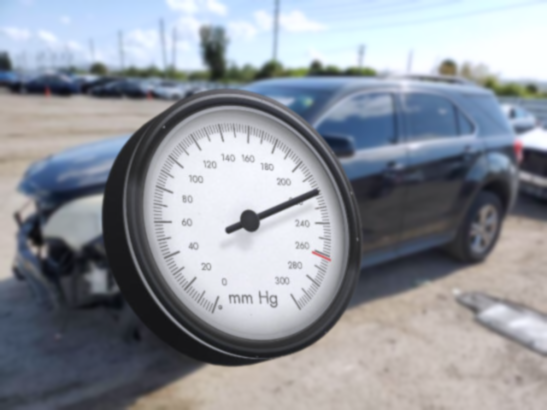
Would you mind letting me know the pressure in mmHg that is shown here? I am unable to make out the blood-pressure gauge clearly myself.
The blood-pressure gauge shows 220 mmHg
